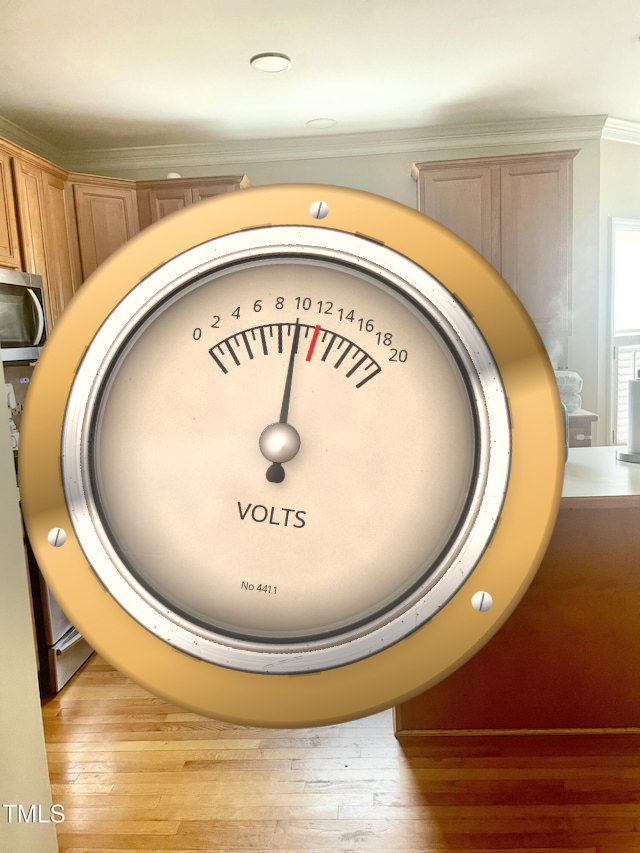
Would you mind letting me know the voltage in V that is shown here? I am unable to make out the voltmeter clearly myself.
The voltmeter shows 10 V
